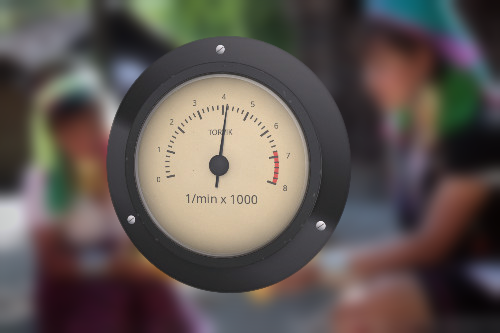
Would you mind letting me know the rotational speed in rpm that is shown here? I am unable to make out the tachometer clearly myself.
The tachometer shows 4200 rpm
